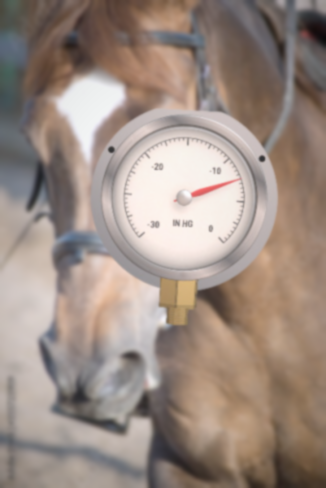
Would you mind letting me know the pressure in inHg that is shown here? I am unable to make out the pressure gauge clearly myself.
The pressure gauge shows -7.5 inHg
